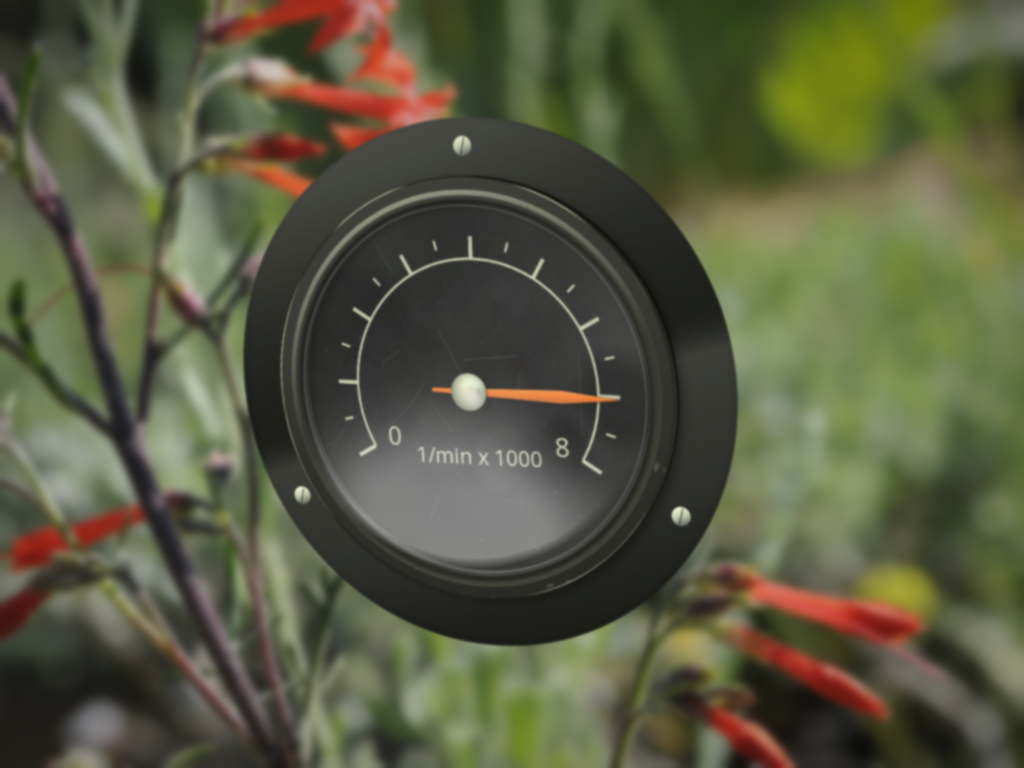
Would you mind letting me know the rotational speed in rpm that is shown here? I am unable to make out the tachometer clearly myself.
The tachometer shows 7000 rpm
